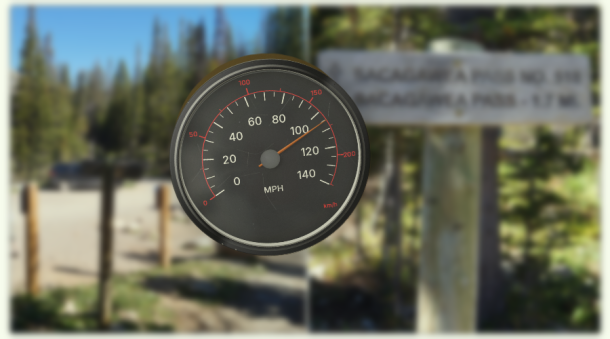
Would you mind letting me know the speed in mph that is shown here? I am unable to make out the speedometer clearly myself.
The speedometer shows 105 mph
